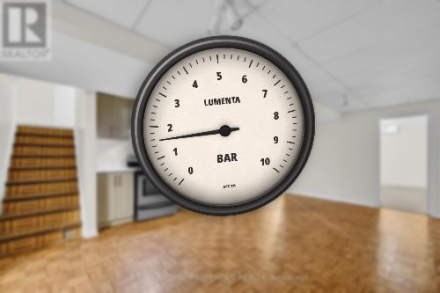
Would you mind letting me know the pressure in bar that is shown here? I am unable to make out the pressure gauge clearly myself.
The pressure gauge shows 1.6 bar
